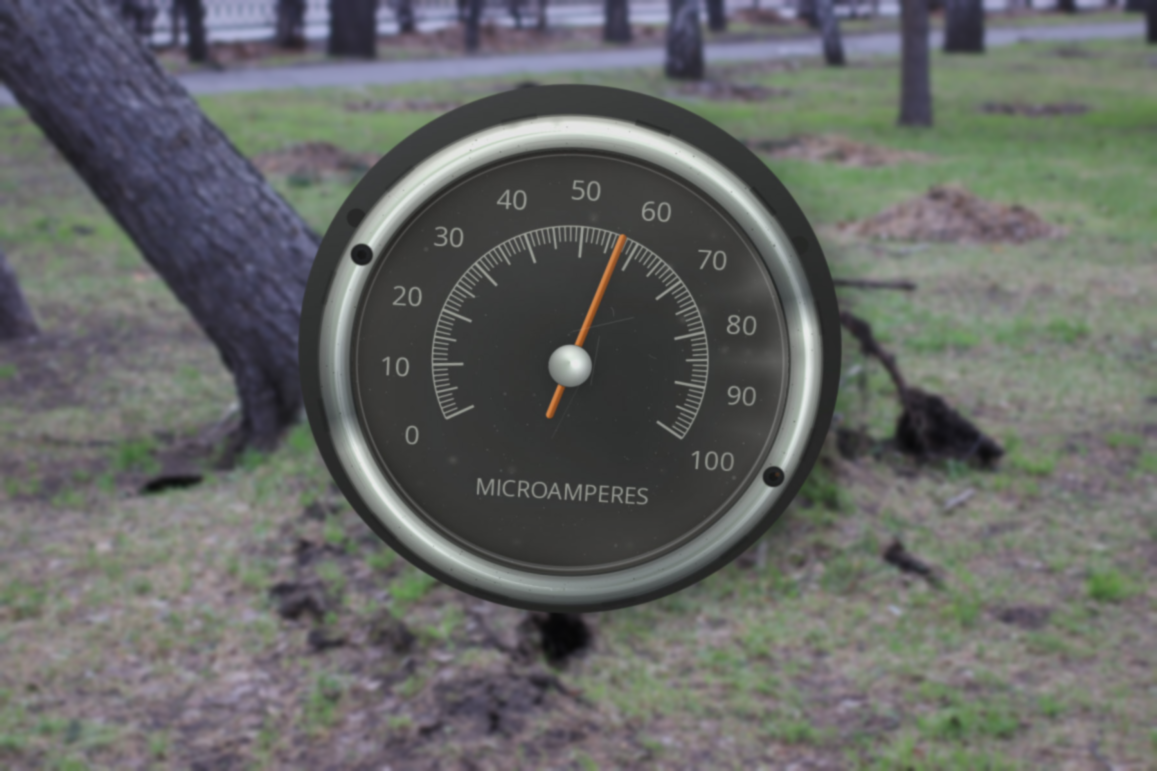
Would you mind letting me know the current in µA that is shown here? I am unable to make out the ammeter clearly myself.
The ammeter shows 57 µA
